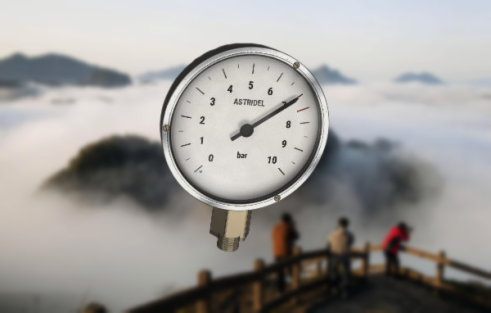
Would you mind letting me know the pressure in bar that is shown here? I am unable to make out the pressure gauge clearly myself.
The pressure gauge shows 7 bar
